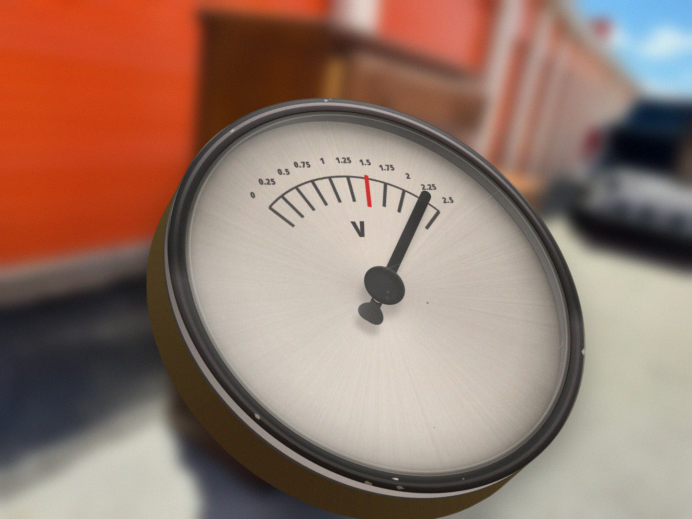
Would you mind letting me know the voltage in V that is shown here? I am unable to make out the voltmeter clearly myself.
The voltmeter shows 2.25 V
